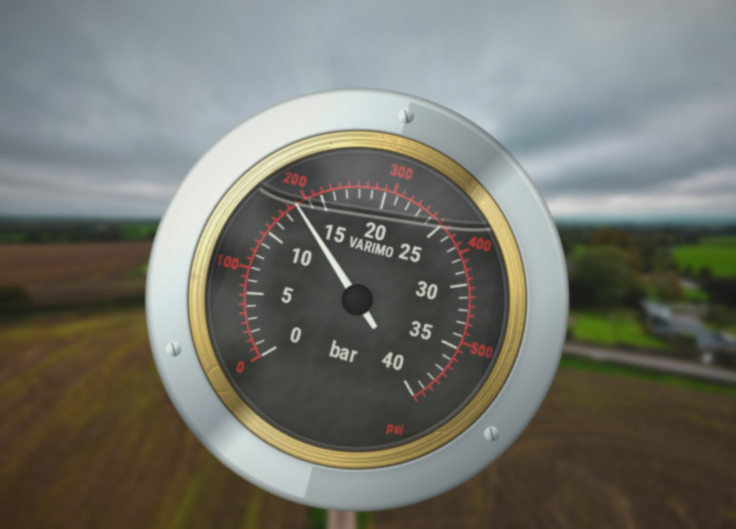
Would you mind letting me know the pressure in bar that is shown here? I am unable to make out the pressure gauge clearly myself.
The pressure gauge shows 13 bar
